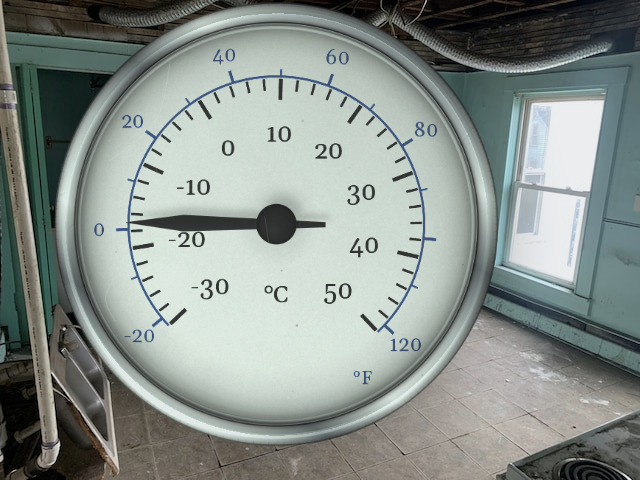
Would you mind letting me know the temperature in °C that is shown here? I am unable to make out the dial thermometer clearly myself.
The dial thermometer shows -17 °C
